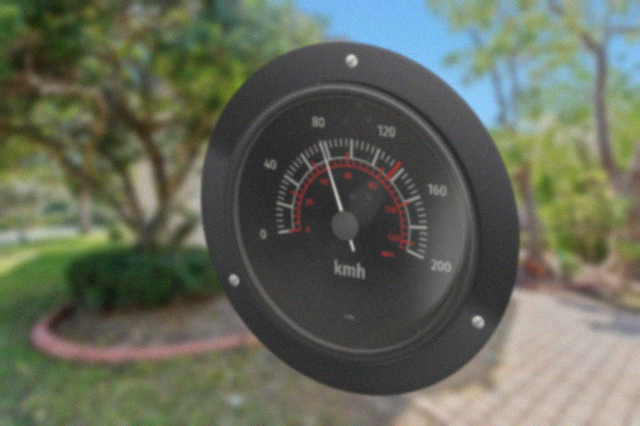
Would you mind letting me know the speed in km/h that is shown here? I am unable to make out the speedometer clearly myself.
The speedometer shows 80 km/h
